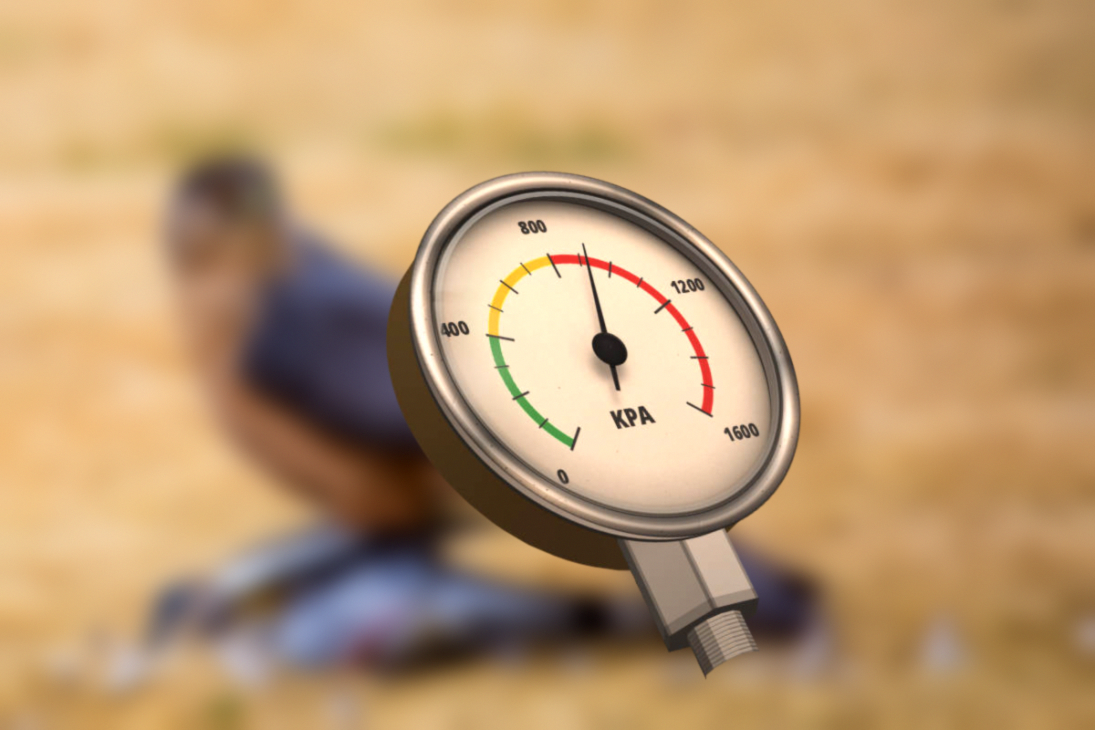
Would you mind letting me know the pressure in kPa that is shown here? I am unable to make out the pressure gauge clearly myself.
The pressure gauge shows 900 kPa
